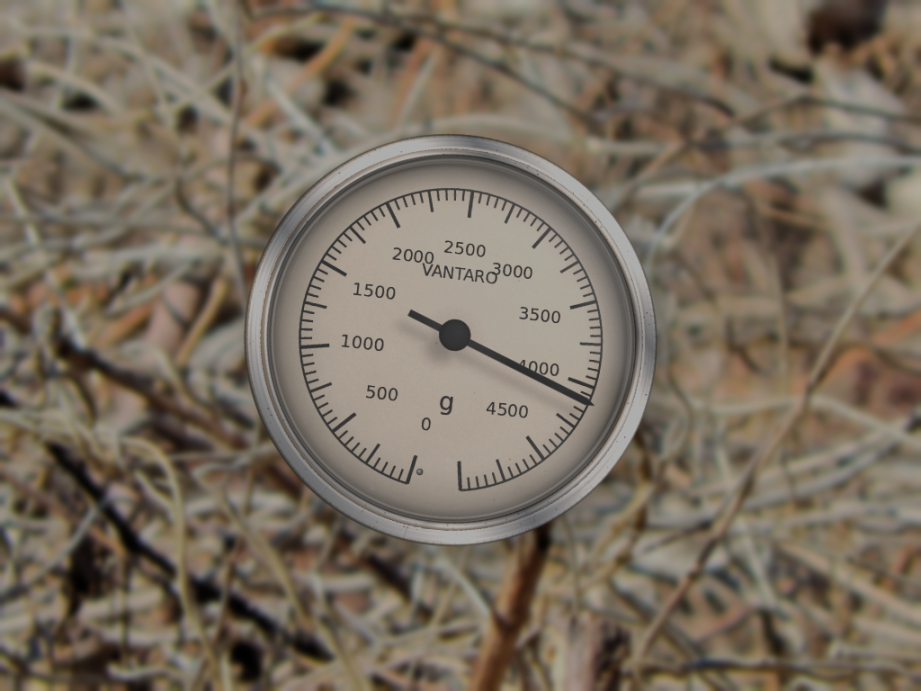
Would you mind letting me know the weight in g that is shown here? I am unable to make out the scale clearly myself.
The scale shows 4100 g
